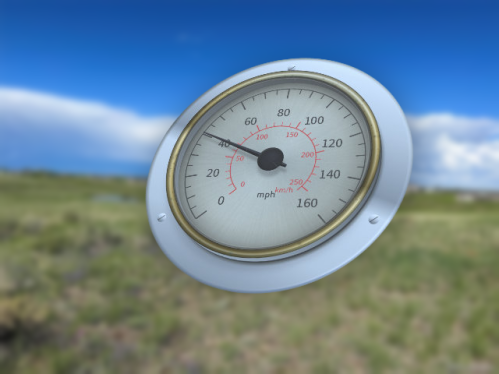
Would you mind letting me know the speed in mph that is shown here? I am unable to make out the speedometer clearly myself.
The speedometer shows 40 mph
